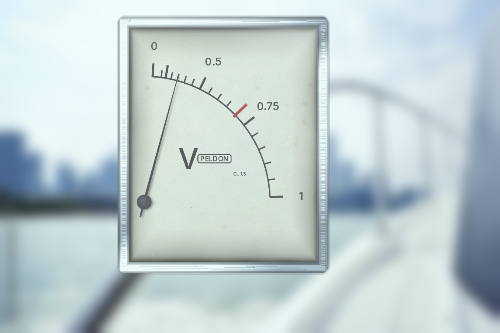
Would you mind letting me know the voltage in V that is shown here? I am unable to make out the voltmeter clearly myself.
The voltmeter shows 0.35 V
